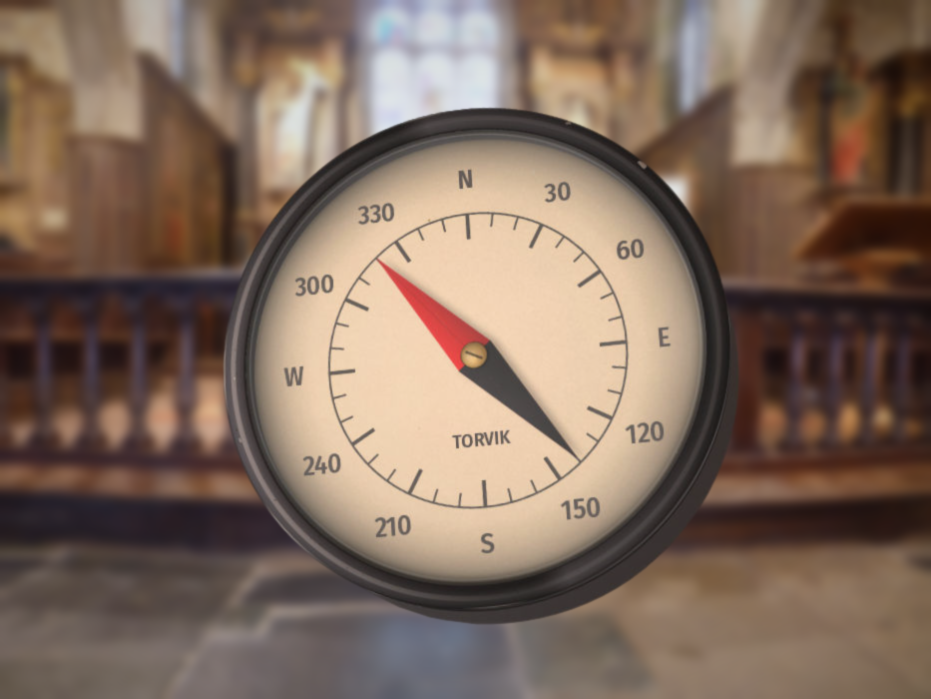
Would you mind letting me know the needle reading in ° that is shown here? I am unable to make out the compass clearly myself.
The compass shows 320 °
